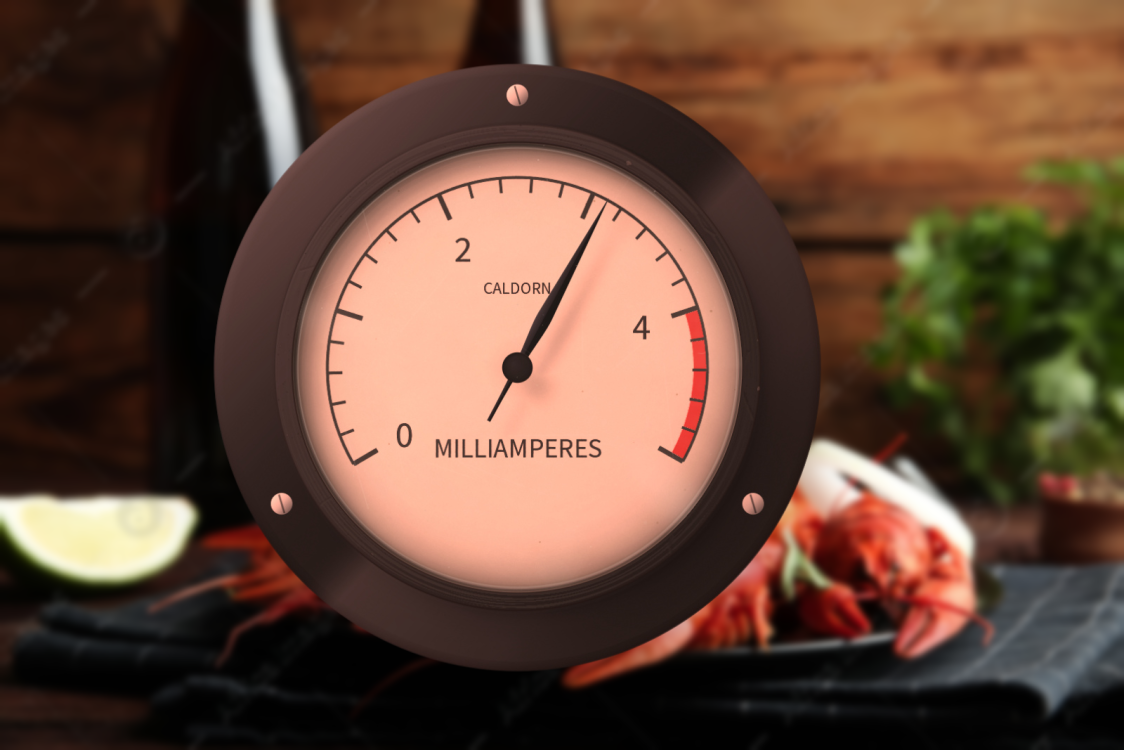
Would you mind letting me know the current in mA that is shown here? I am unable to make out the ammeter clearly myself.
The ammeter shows 3.1 mA
